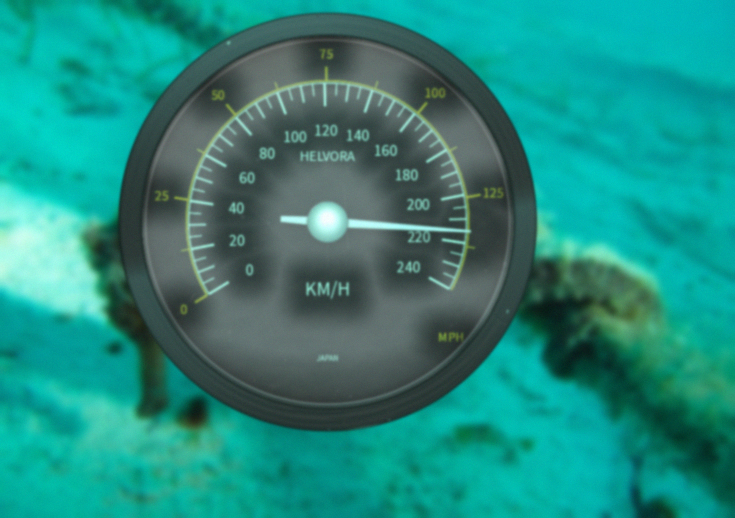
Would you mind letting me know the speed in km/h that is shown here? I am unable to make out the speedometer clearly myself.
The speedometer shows 215 km/h
